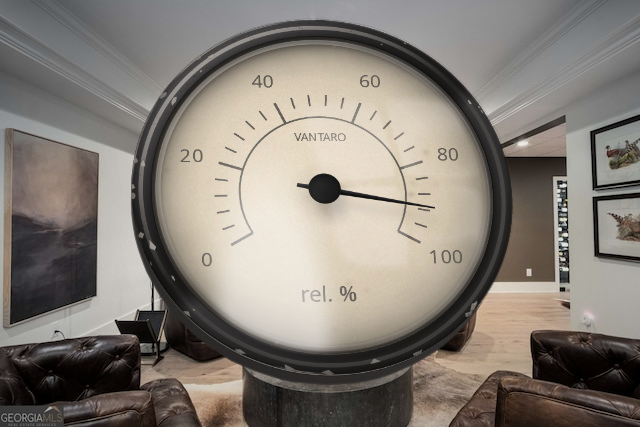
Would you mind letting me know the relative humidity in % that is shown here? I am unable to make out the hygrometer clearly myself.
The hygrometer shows 92 %
